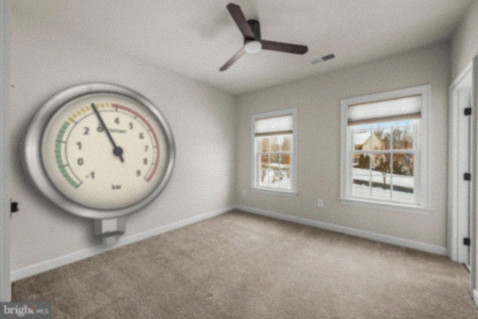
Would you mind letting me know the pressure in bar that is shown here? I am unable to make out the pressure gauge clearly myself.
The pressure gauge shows 3 bar
